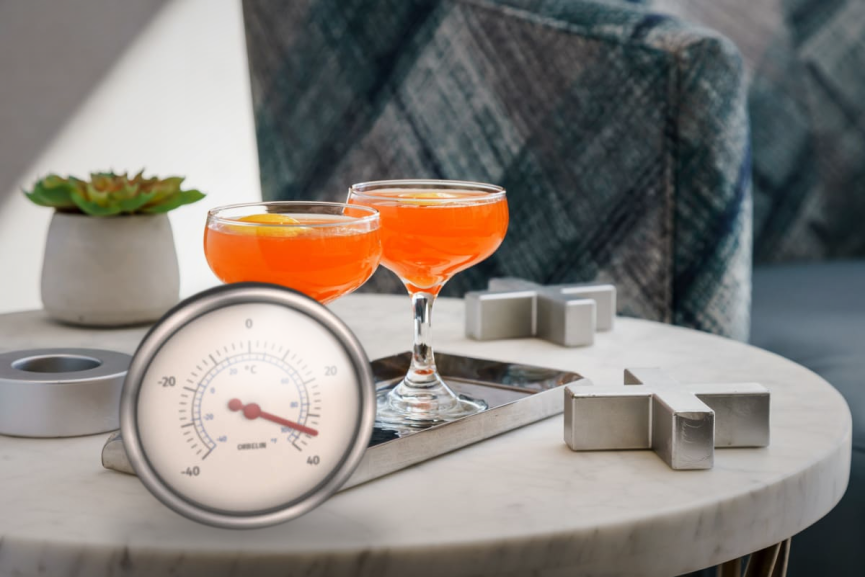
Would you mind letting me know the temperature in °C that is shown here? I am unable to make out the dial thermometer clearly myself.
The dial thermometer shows 34 °C
